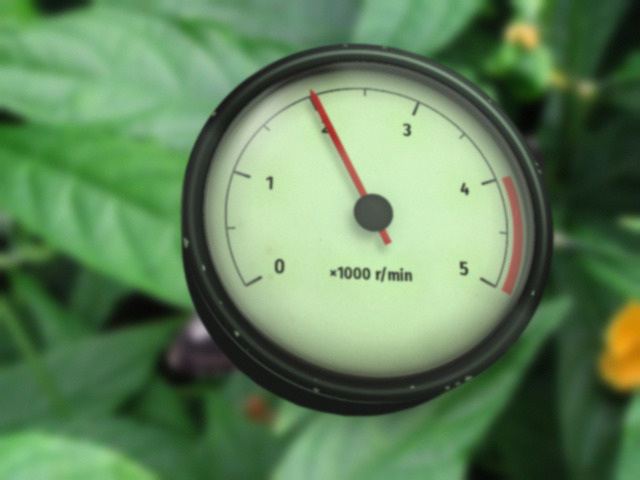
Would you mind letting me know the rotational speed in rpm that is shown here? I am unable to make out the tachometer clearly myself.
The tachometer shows 2000 rpm
